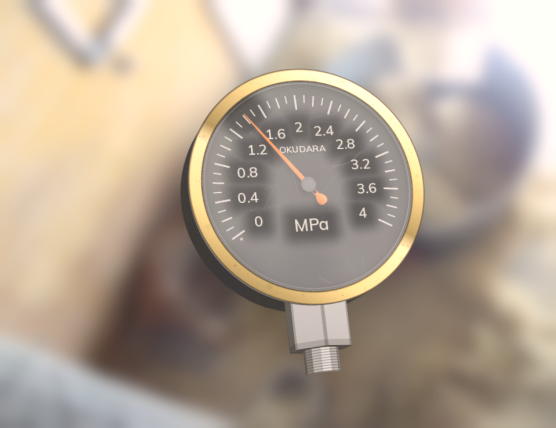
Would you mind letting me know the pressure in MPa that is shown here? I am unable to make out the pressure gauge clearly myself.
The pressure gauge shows 1.4 MPa
